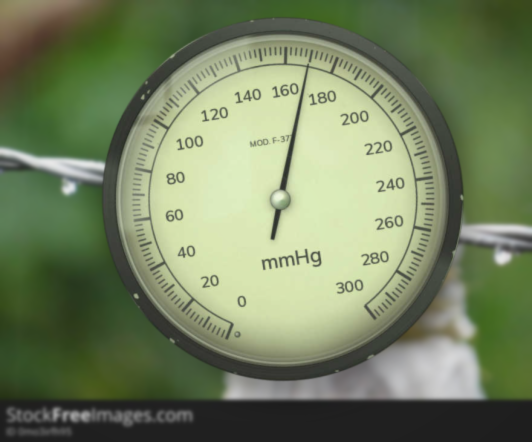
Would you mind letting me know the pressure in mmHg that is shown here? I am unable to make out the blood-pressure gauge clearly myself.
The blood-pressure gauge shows 170 mmHg
